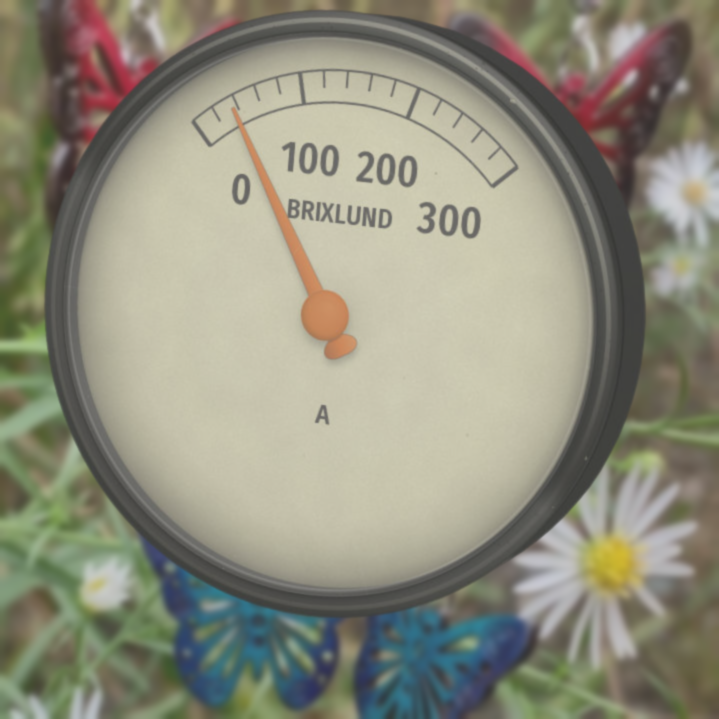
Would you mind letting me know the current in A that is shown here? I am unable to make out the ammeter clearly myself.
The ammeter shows 40 A
